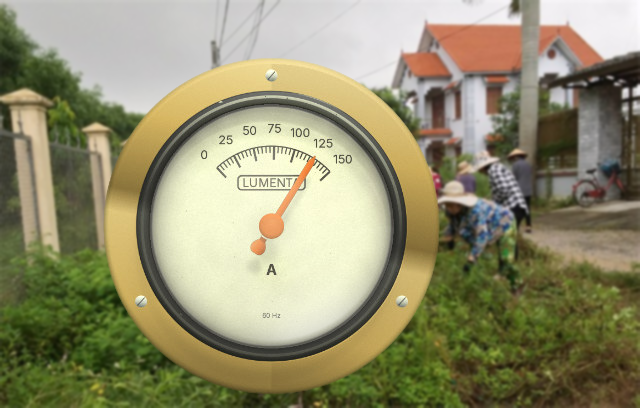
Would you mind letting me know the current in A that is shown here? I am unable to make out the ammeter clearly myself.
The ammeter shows 125 A
